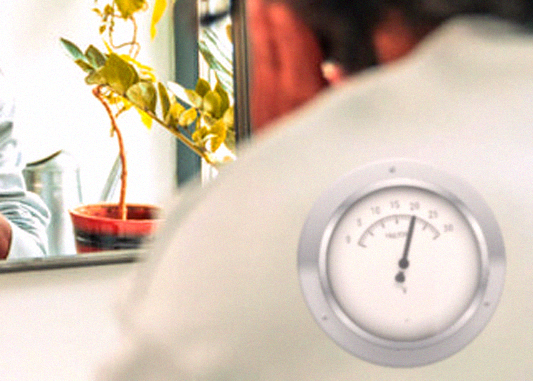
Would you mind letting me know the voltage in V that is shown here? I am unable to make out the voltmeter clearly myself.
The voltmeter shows 20 V
